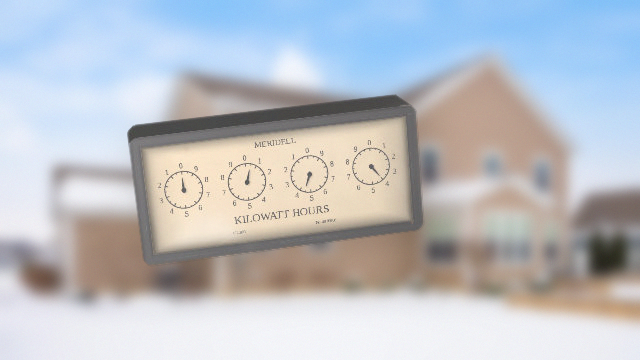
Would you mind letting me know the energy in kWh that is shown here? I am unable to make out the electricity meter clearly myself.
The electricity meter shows 44 kWh
